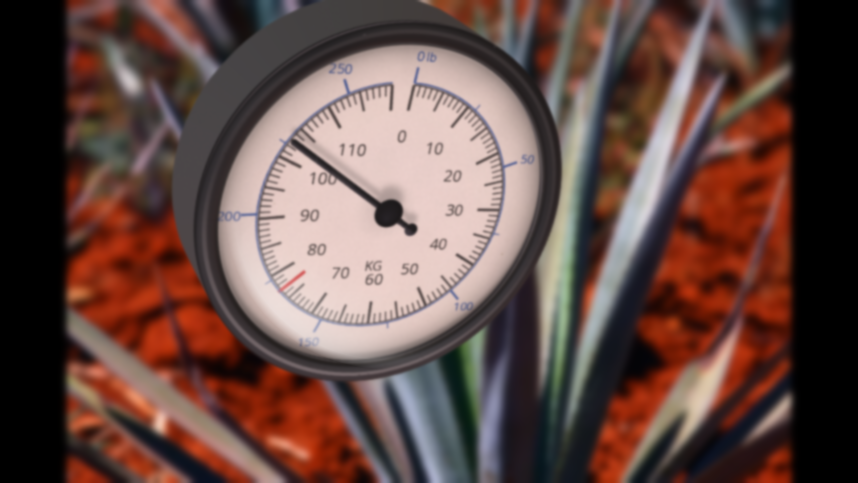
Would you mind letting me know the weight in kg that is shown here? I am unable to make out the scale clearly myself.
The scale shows 103 kg
